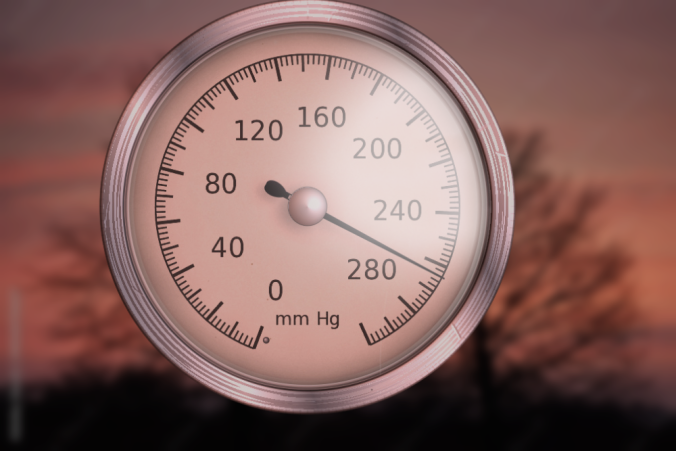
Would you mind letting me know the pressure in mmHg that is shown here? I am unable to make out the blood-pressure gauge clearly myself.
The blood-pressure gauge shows 264 mmHg
